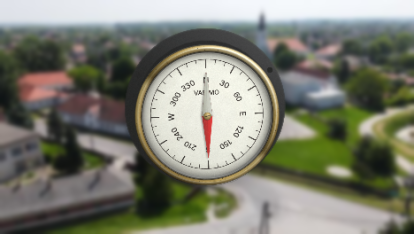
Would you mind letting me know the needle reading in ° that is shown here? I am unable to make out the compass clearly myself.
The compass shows 180 °
